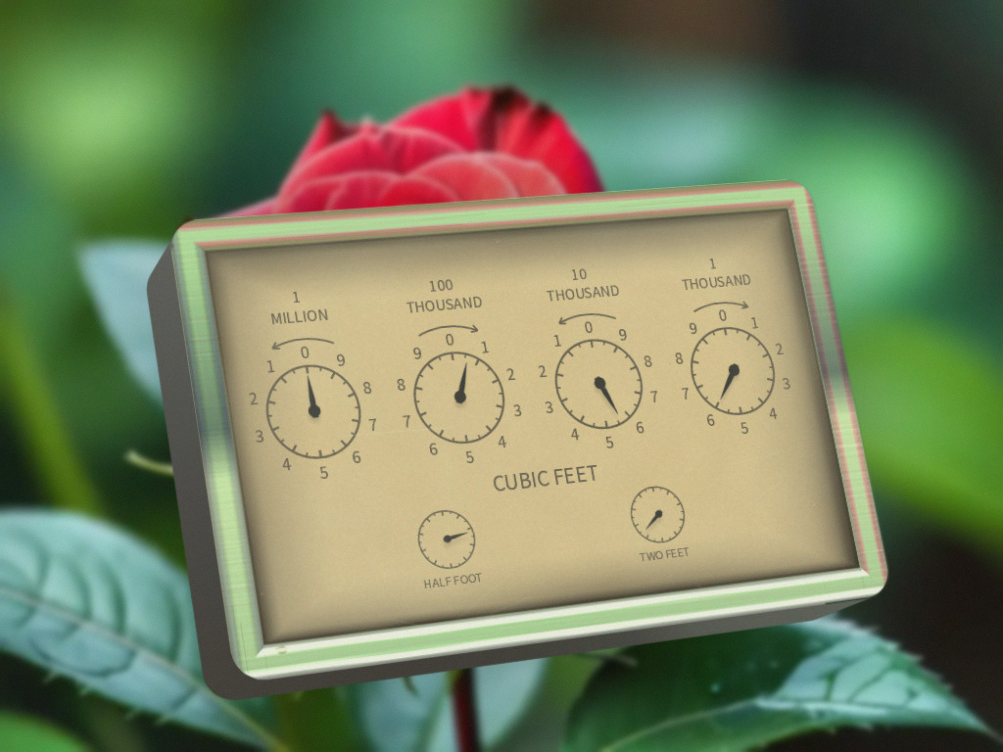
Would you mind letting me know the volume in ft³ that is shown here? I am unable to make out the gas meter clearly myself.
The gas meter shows 5600 ft³
